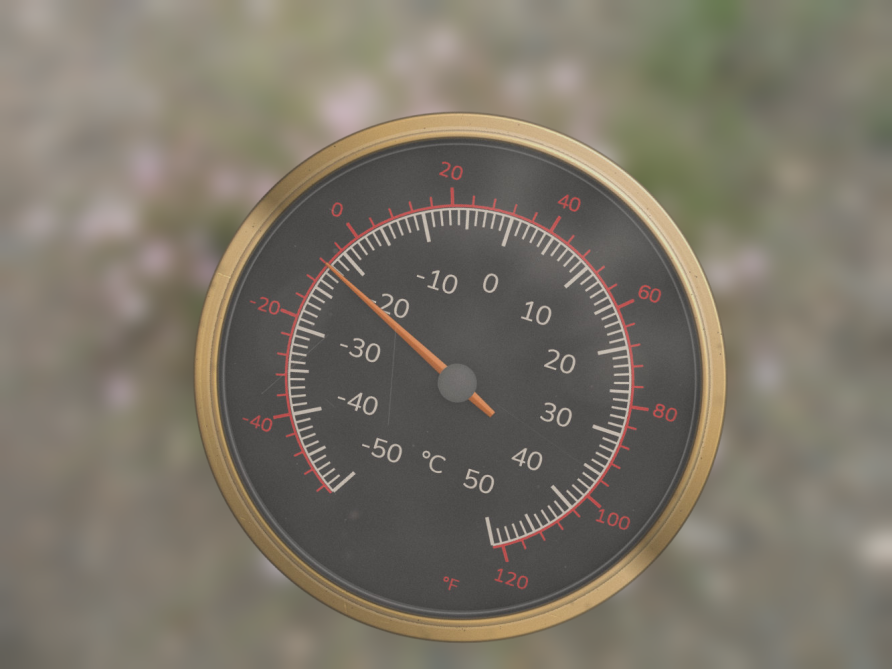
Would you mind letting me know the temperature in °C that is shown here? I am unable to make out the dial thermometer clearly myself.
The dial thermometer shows -22 °C
